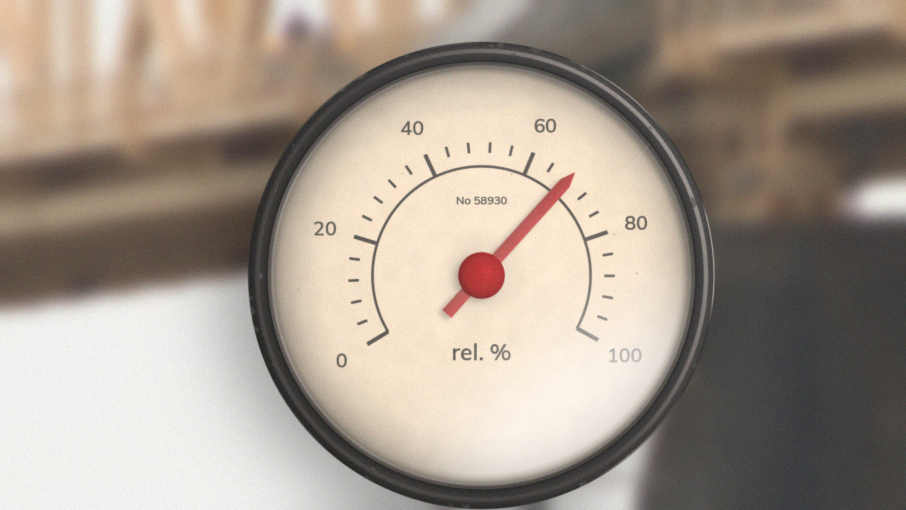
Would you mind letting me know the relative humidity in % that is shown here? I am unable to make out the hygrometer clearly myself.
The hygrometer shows 68 %
